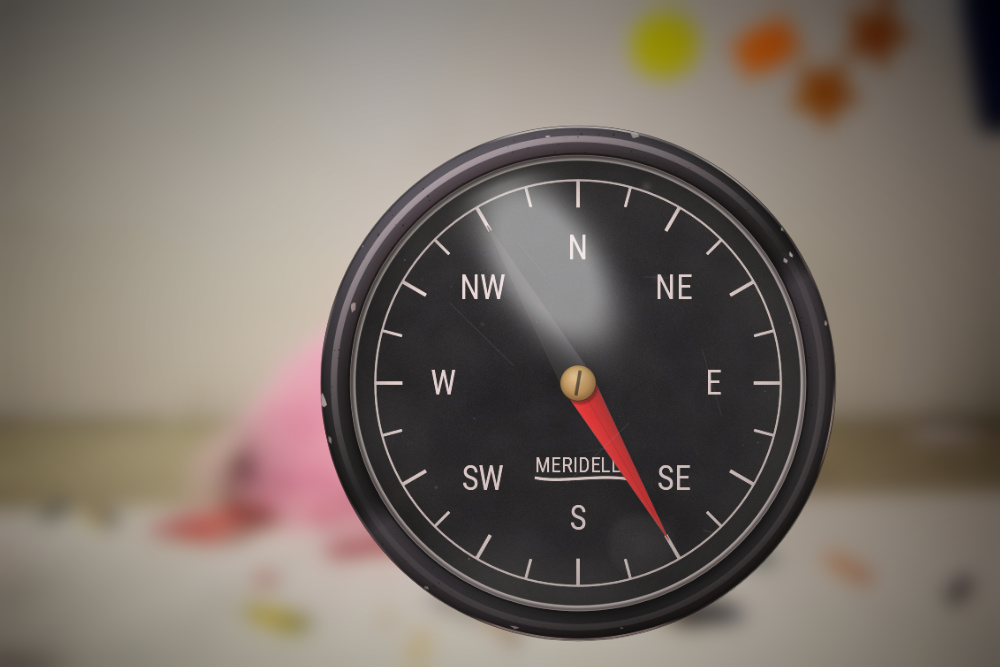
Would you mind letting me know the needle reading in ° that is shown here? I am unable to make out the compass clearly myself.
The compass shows 150 °
